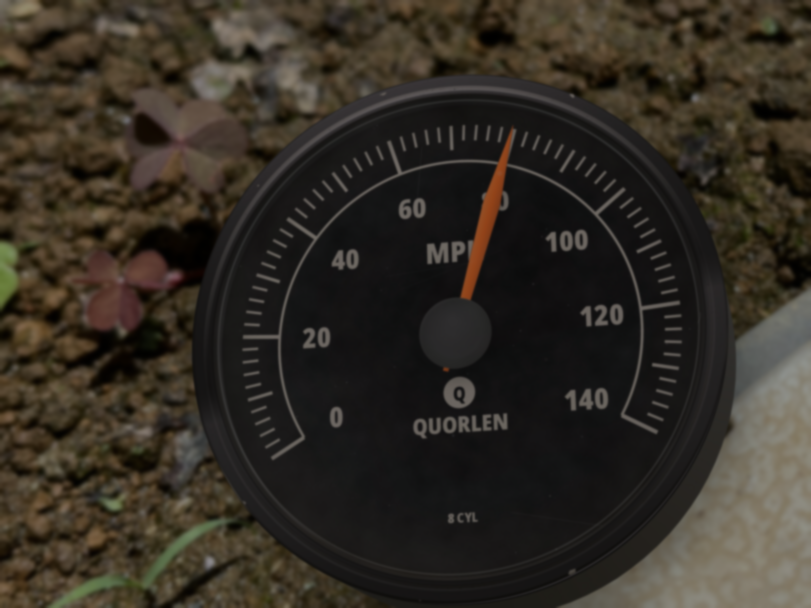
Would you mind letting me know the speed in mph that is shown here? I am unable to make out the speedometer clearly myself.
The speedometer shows 80 mph
